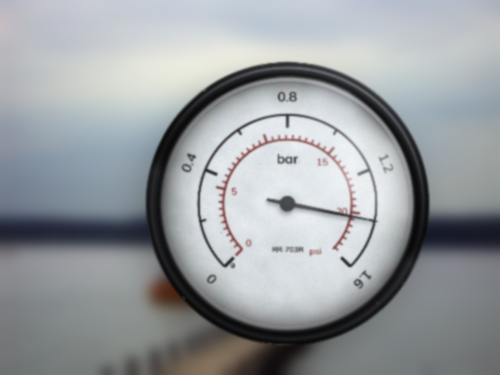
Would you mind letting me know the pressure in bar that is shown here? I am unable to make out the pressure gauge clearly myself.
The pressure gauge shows 1.4 bar
